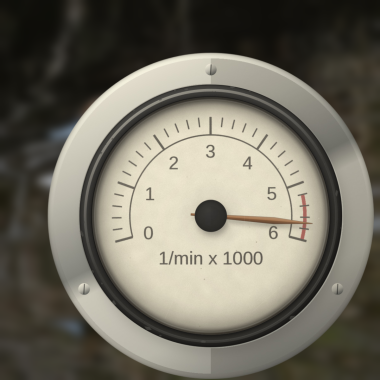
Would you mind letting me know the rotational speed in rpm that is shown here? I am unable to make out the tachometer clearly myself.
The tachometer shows 5700 rpm
